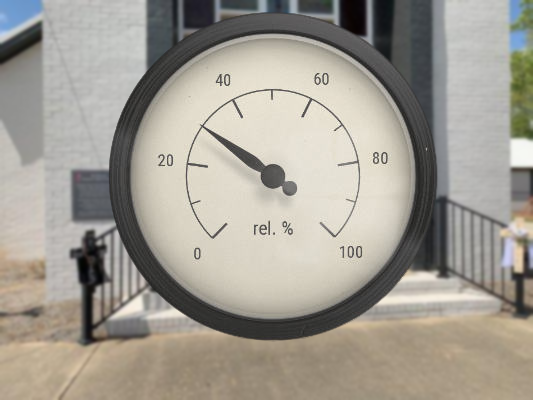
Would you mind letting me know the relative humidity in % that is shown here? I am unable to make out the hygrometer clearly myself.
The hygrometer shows 30 %
